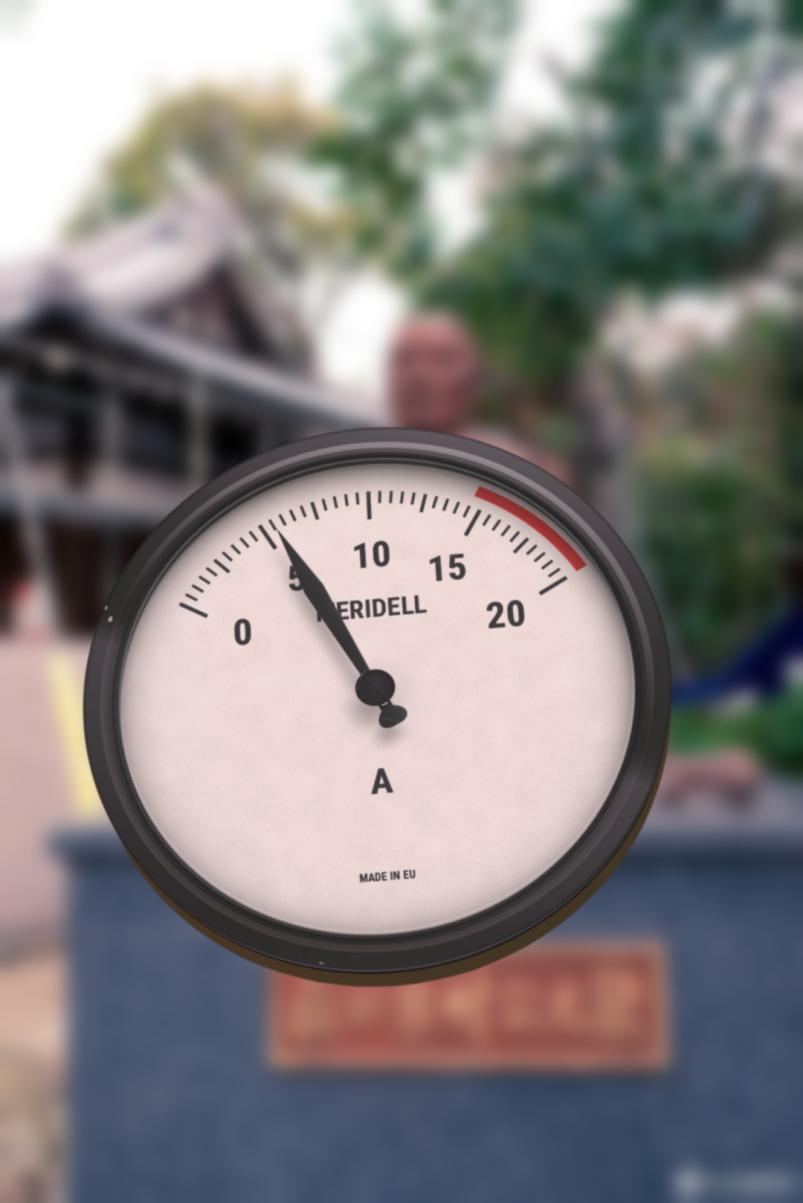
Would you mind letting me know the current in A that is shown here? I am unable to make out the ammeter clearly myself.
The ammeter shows 5.5 A
